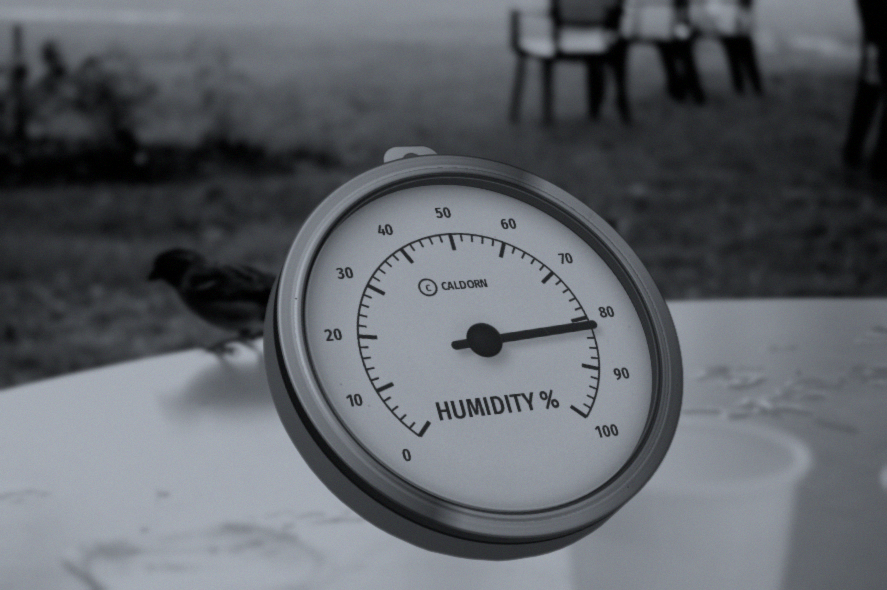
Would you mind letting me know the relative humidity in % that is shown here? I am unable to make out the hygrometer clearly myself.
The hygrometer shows 82 %
